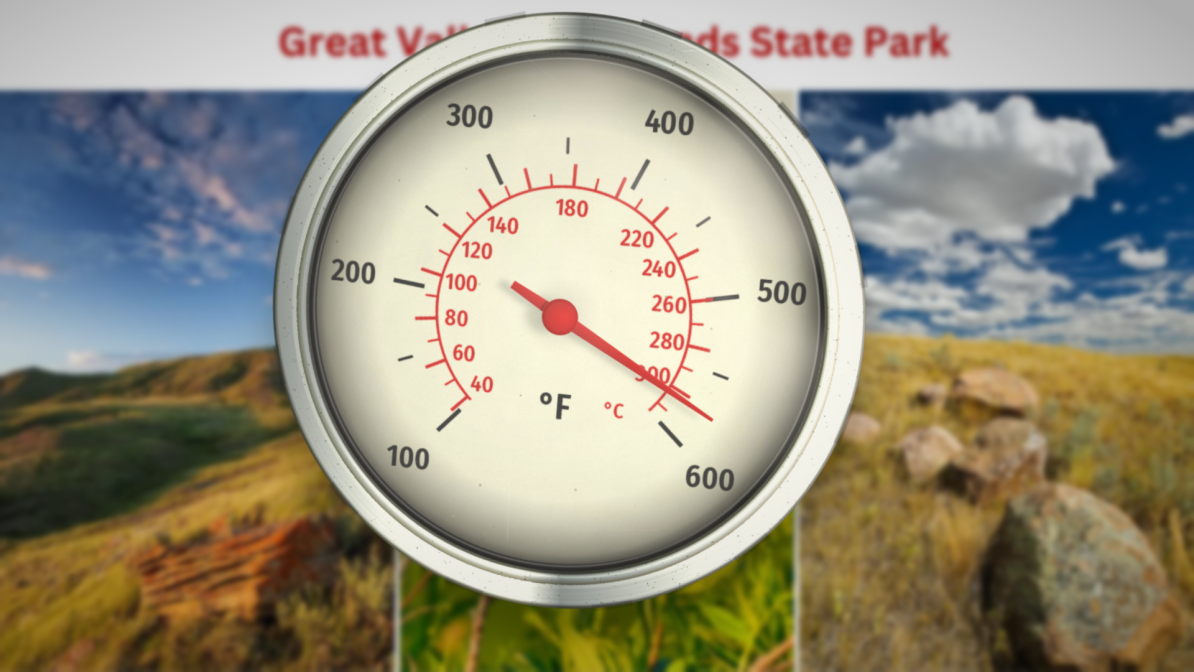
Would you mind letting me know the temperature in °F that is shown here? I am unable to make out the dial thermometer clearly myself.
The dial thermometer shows 575 °F
